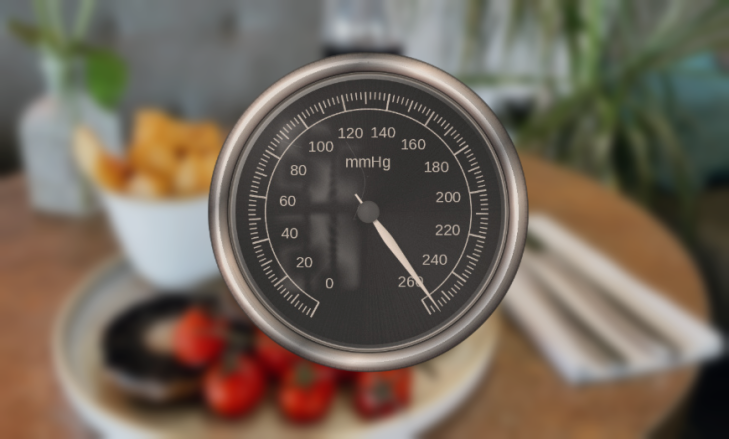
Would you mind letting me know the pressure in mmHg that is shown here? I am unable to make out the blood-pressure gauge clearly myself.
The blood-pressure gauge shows 256 mmHg
